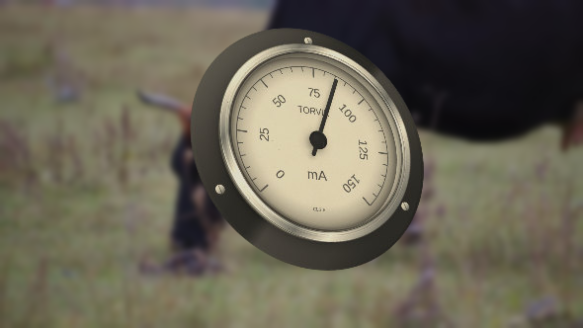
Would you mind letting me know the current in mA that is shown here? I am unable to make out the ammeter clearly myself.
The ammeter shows 85 mA
